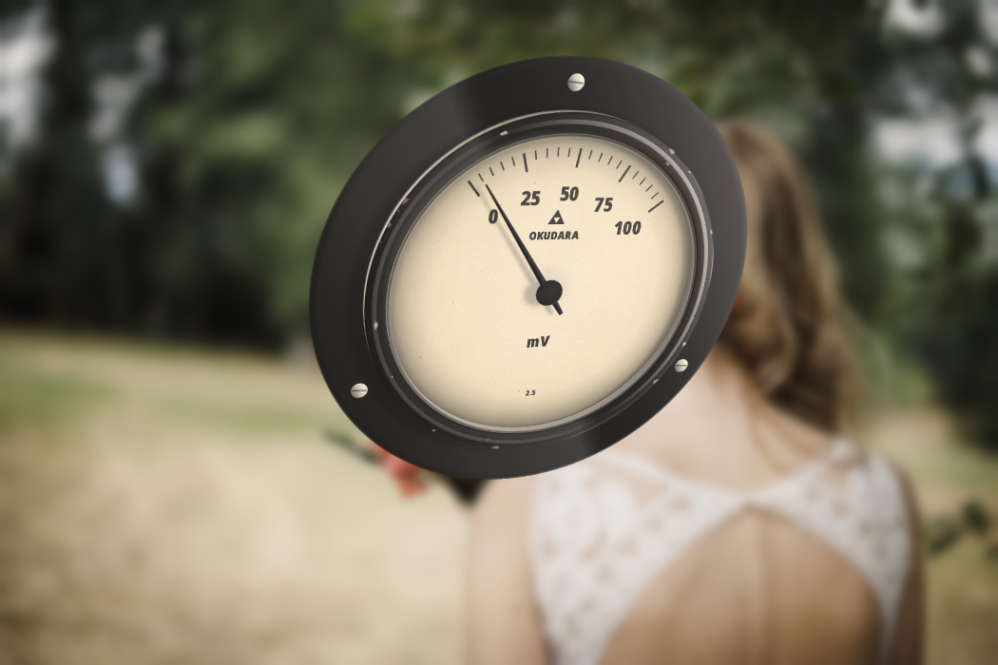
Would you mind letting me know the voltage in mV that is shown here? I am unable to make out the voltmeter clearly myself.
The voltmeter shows 5 mV
